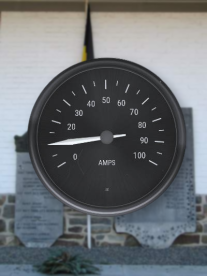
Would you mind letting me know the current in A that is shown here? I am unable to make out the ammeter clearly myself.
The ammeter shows 10 A
